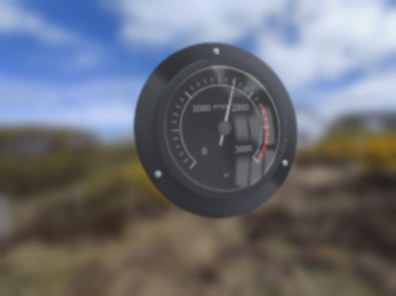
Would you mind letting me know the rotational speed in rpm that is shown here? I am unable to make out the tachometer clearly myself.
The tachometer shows 1700 rpm
